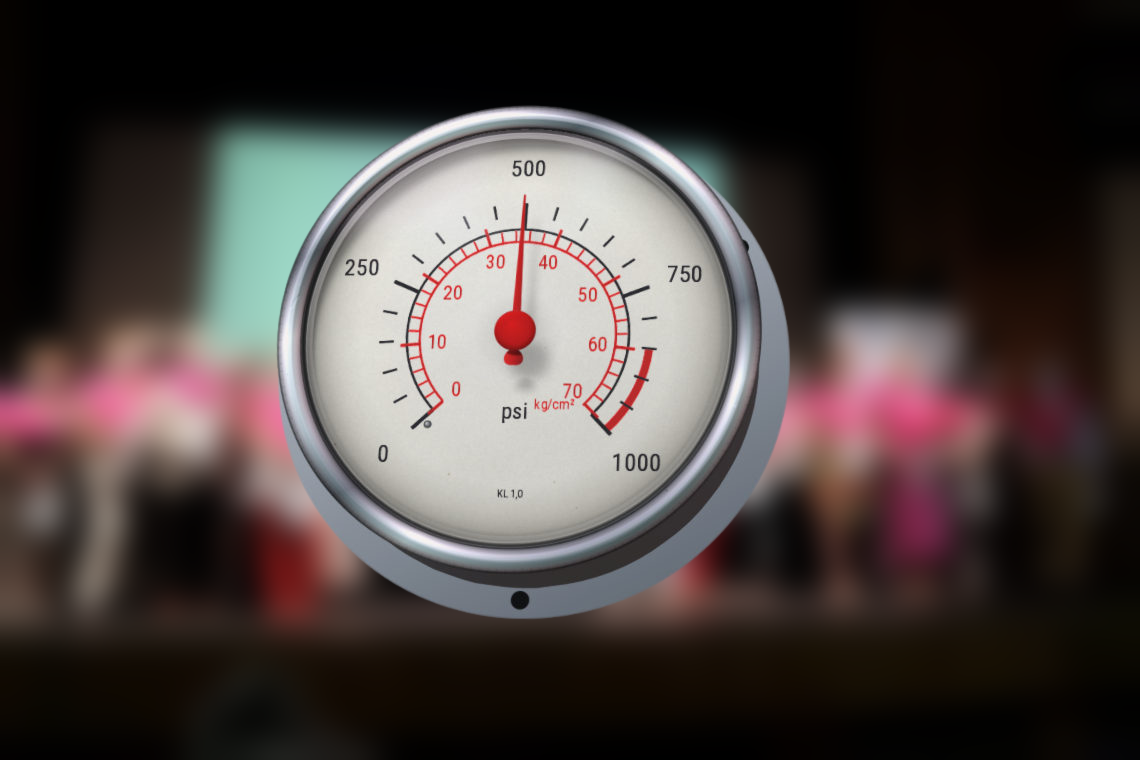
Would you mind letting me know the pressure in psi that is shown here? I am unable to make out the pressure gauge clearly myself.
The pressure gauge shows 500 psi
